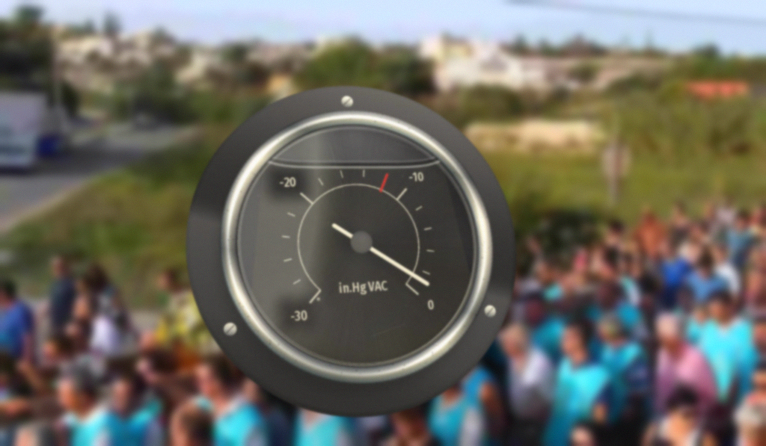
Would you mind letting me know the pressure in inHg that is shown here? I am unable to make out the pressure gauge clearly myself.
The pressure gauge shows -1 inHg
